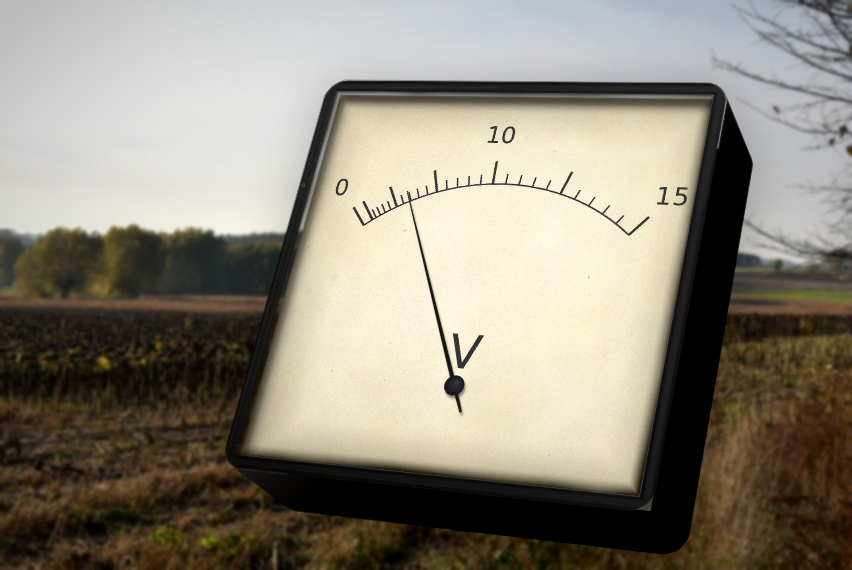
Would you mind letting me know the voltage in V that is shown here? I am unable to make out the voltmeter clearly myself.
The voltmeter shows 6 V
